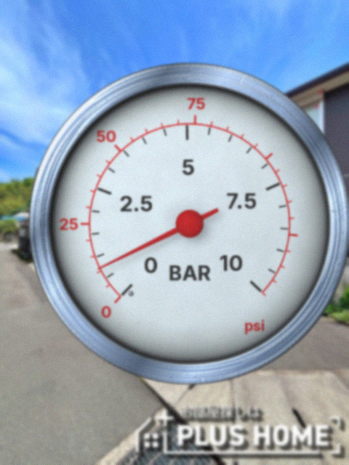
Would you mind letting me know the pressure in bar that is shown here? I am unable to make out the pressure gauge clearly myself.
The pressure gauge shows 0.75 bar
